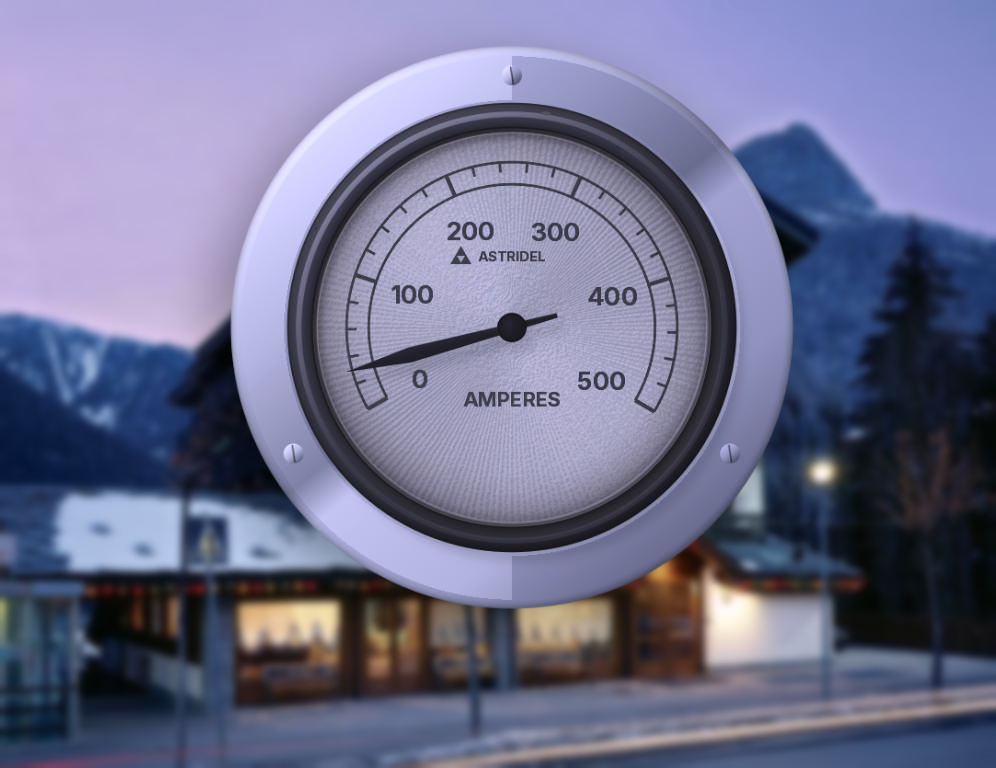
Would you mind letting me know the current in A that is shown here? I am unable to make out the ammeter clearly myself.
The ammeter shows 30 A
